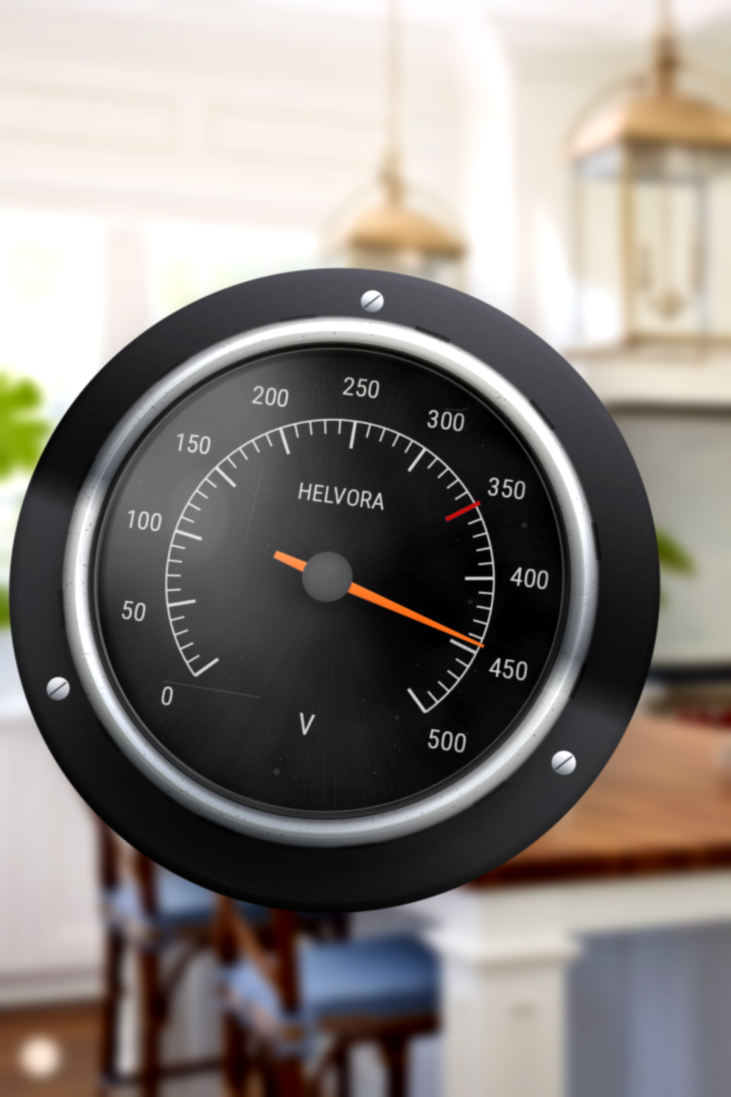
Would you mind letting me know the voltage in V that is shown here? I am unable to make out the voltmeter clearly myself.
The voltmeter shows 445 V
